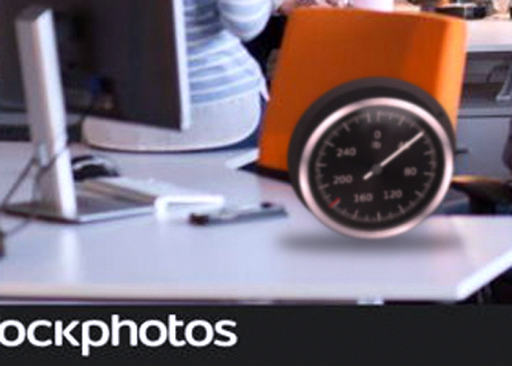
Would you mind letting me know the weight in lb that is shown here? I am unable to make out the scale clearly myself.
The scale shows 40 lb
